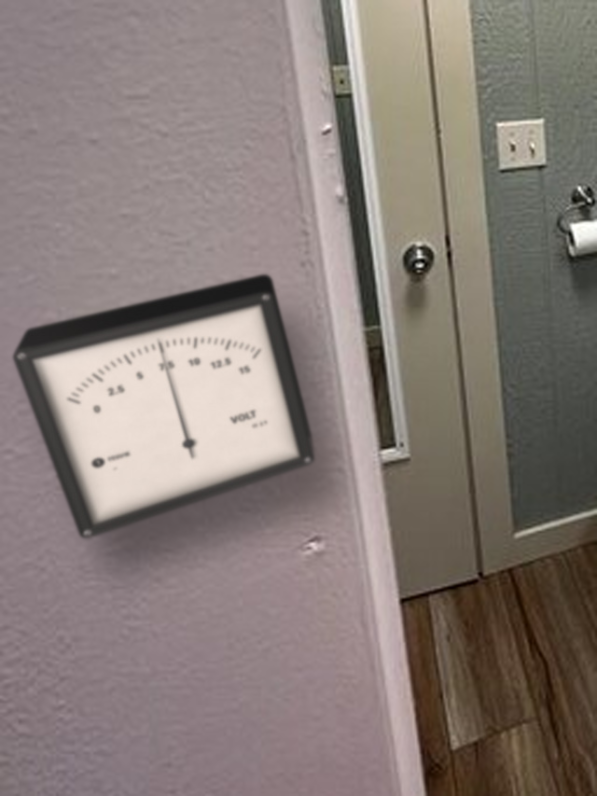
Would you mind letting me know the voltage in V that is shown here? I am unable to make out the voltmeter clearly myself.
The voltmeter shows 7.5 V
